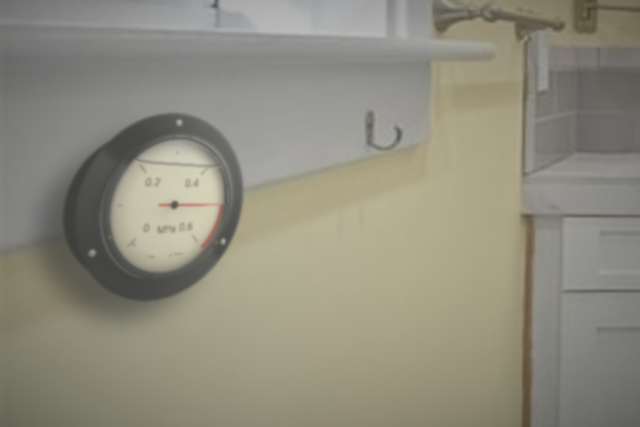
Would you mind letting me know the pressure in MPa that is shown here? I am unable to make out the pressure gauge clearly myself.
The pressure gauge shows 0.5 MPa
